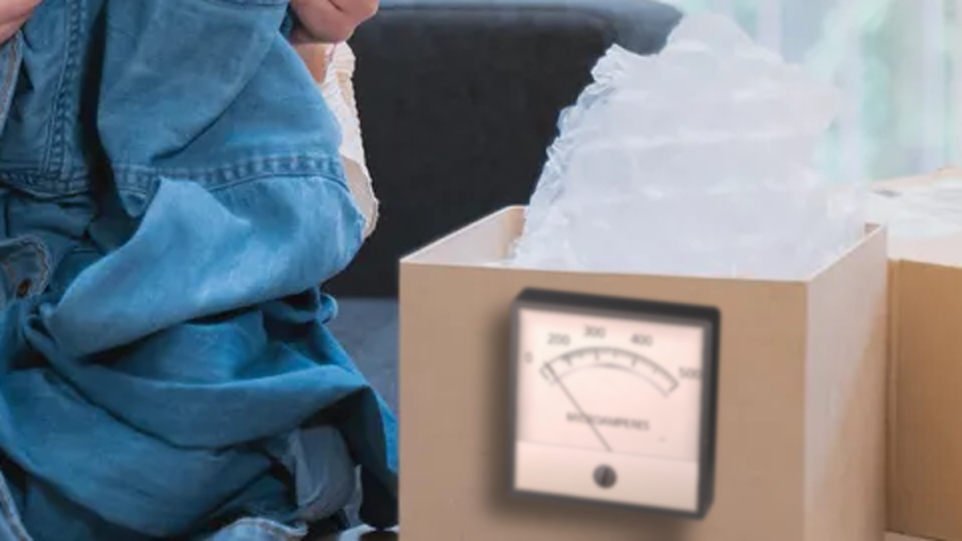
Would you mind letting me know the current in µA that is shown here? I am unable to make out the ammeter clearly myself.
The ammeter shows 100 µA
